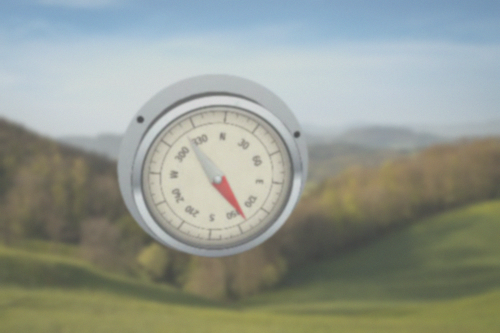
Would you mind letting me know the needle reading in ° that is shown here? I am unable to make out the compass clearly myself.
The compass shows 140 °
